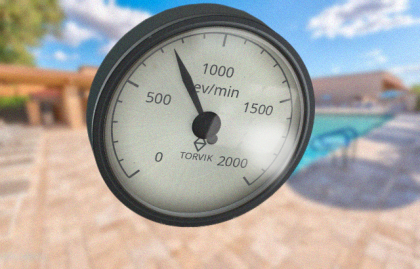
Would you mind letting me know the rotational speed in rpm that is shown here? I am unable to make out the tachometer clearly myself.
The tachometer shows 750 rpm
